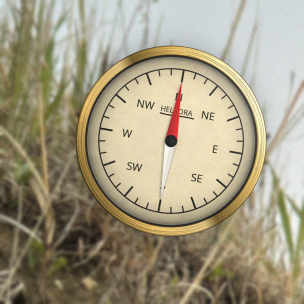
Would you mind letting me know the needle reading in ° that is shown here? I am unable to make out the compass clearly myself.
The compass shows 0 °
